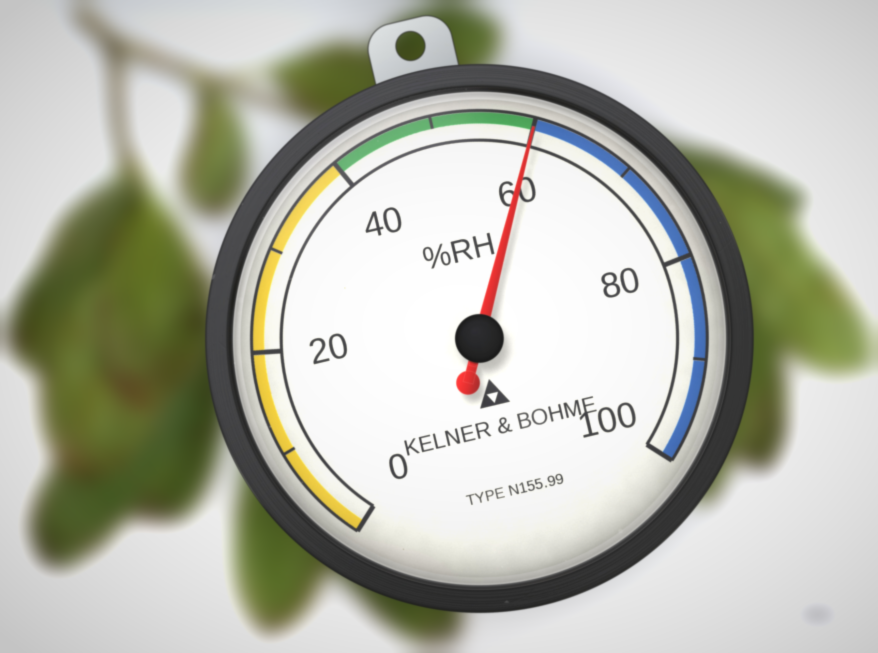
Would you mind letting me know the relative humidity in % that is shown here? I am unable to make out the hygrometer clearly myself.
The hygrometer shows 60 %
